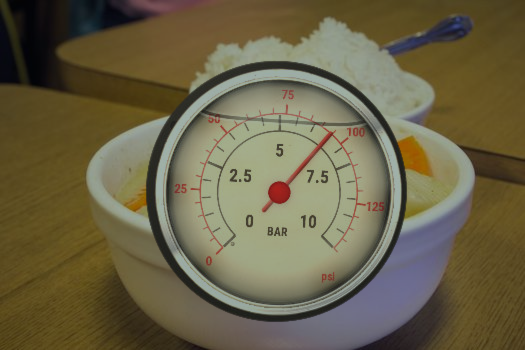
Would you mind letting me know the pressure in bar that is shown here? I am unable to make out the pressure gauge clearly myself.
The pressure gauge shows 6.5 bar
